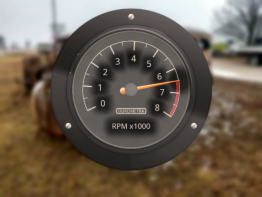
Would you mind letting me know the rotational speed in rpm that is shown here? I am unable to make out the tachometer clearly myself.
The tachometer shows 6500 rpm
